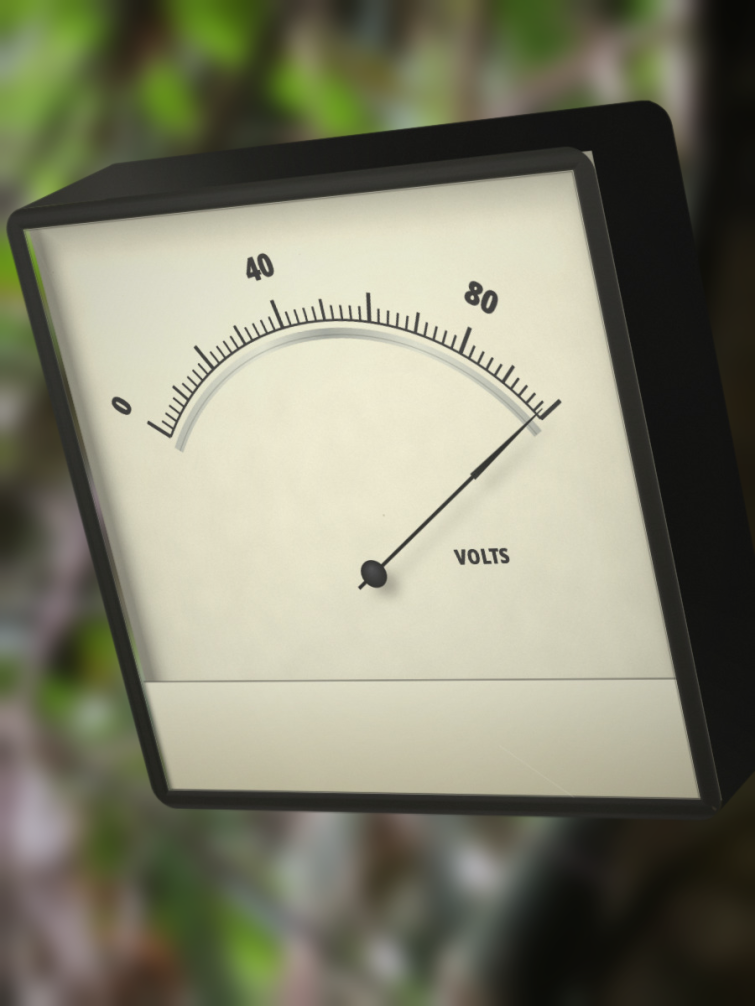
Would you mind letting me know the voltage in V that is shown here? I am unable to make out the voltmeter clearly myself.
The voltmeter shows 99 V
